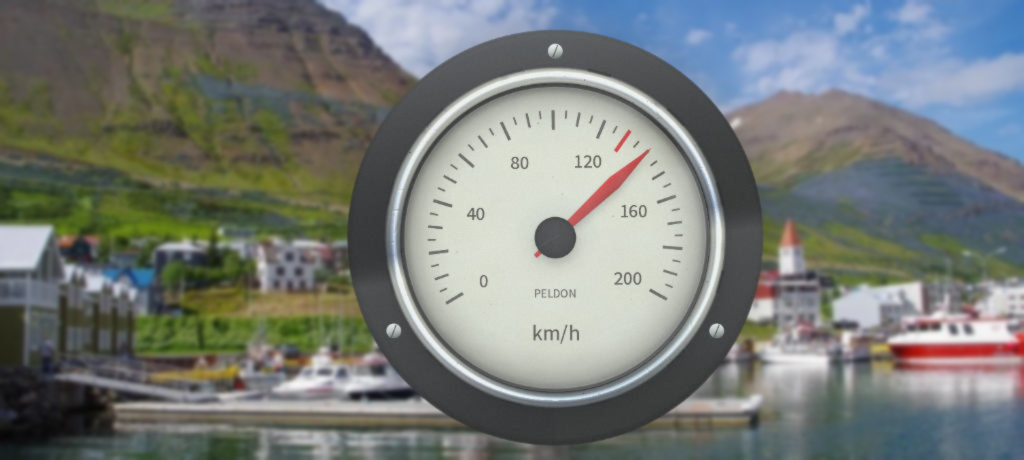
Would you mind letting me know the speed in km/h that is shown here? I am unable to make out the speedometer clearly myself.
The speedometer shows 140 km/h
